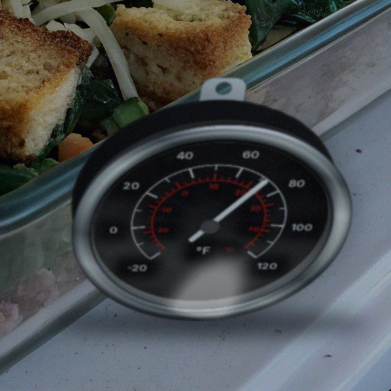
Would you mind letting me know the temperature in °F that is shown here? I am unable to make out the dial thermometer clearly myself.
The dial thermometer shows 70 °F
